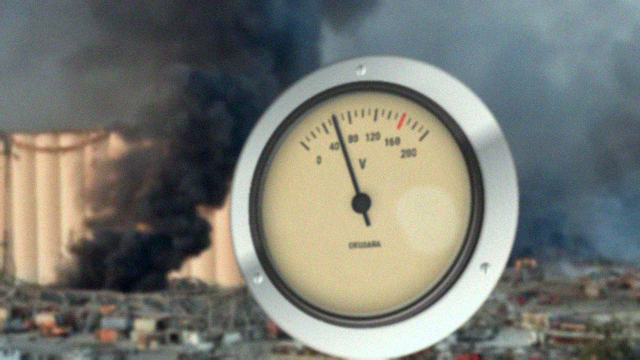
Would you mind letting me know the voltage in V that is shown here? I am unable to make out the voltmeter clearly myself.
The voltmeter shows 60 V
